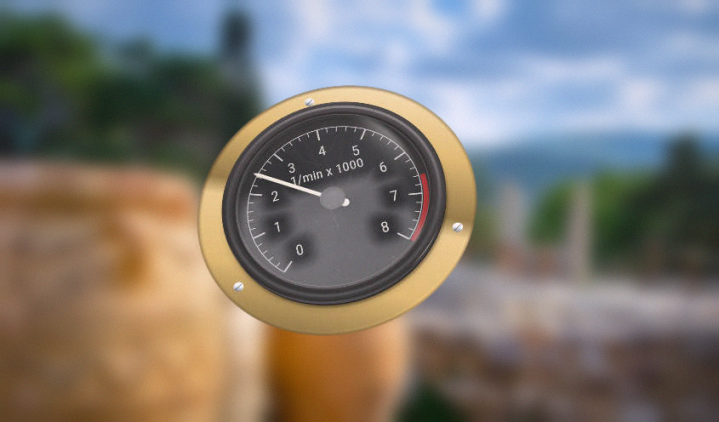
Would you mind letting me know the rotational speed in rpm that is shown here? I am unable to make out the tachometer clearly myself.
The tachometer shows 2400 rpm
